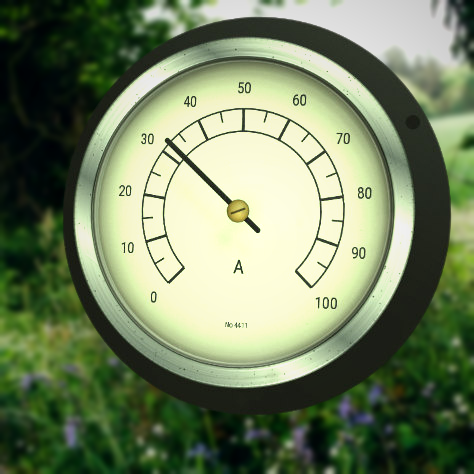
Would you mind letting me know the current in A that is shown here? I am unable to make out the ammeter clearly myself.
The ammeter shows 32.5 A
